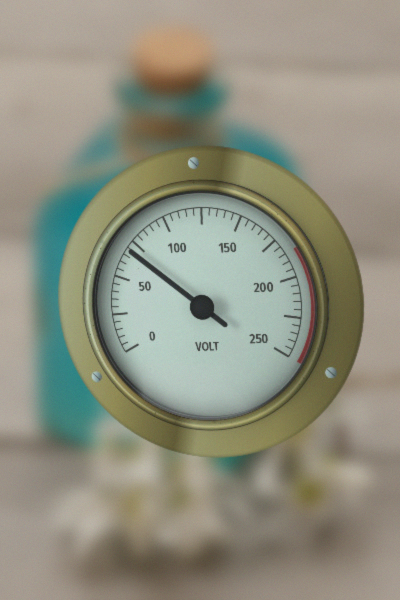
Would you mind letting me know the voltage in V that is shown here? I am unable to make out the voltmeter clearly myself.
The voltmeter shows 70 V
